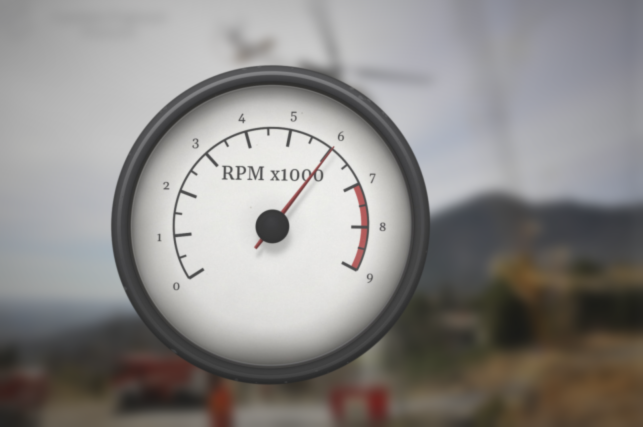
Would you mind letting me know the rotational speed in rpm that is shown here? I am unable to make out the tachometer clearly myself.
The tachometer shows 6000 rpm
